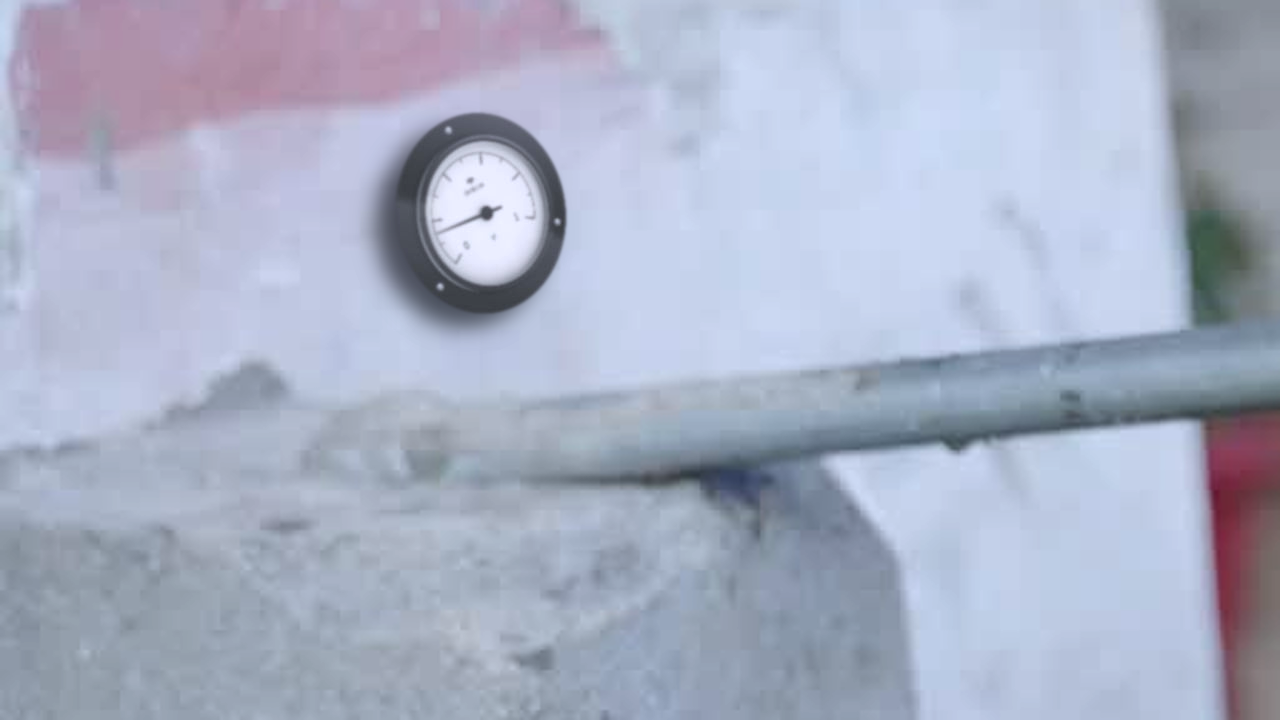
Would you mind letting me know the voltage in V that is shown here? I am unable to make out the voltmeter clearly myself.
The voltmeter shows 0.15 V
